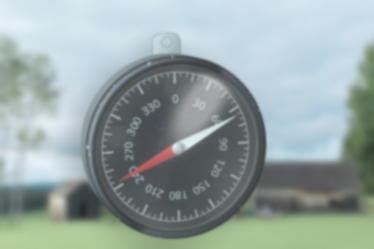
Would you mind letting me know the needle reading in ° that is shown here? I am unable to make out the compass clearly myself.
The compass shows 245 °
